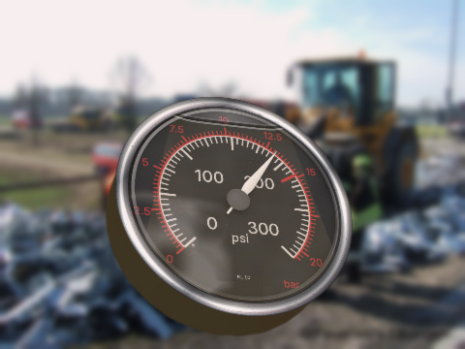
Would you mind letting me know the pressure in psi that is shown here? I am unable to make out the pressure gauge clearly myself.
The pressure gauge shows 190 psi
